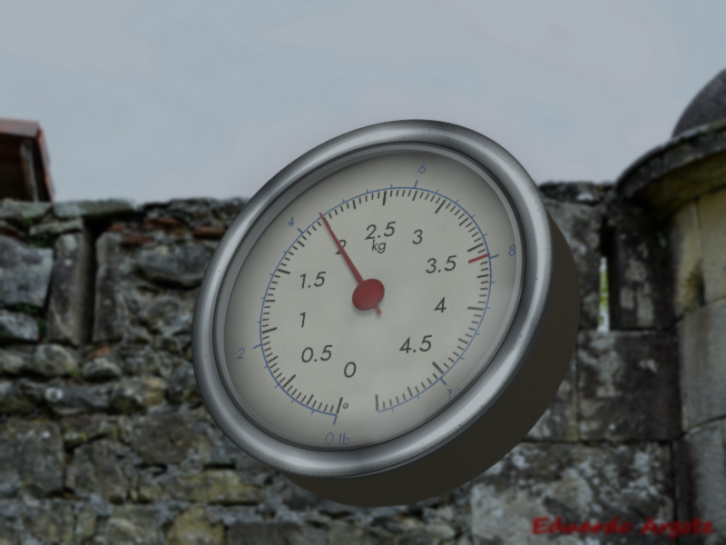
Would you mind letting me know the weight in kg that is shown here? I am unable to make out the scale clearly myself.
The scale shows 2 kg
